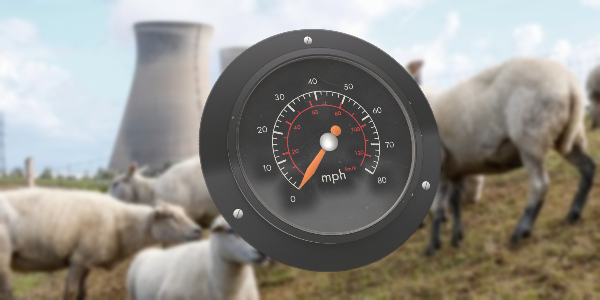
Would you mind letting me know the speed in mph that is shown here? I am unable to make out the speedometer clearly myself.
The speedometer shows 0 mph
